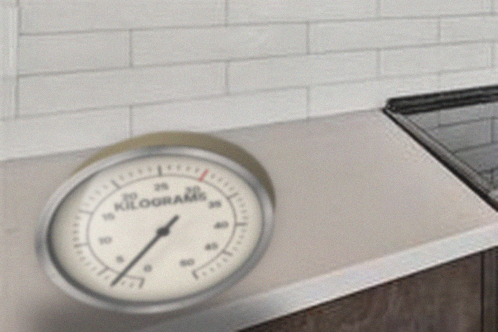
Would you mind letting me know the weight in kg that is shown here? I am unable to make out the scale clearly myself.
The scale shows 3 kg
